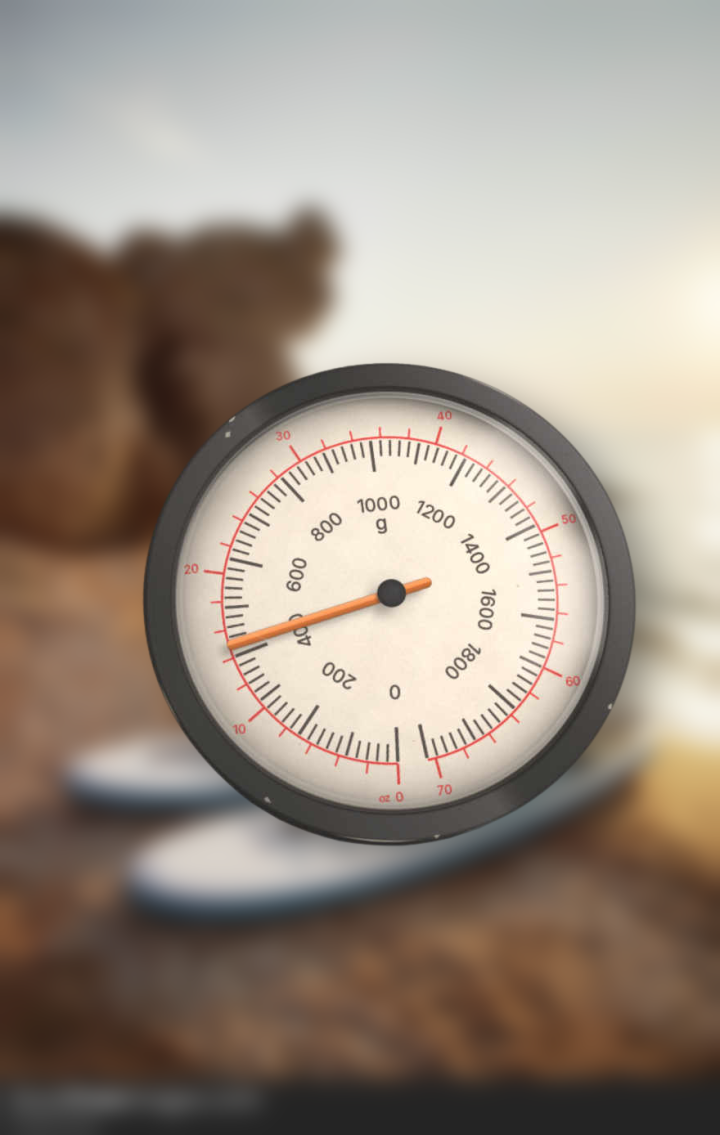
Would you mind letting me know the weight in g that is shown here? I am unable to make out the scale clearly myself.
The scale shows 420 g
